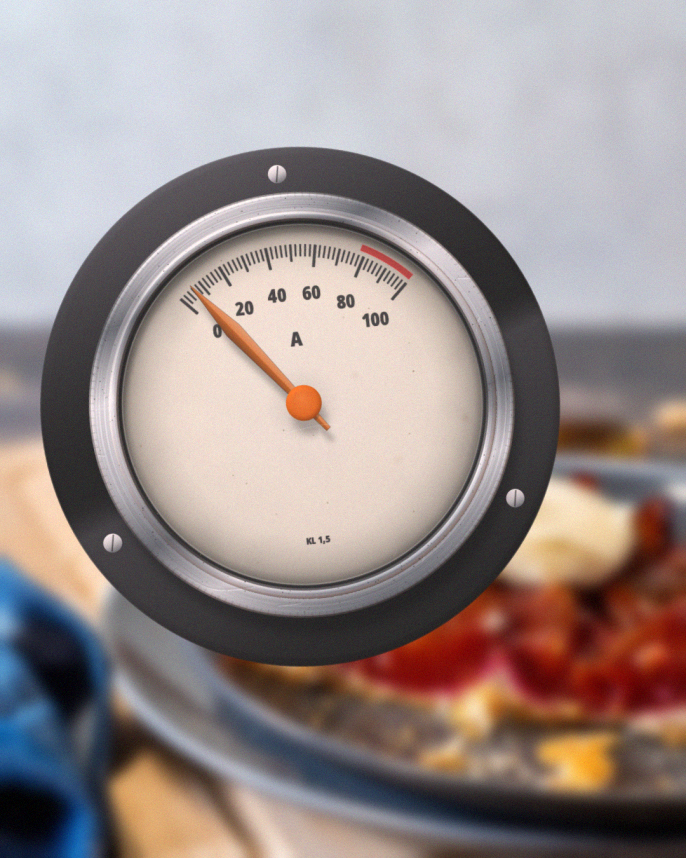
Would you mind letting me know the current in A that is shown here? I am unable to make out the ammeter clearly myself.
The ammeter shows 6 A
